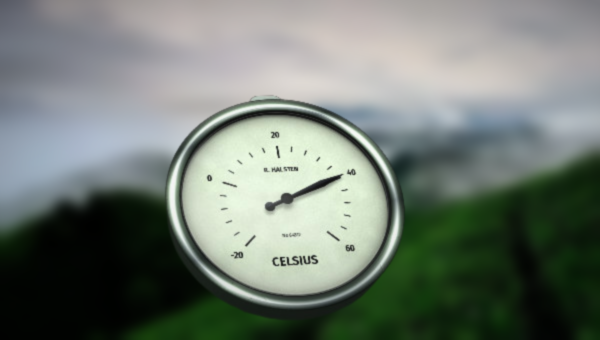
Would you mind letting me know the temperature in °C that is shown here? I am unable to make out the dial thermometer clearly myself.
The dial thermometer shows 40 °C
